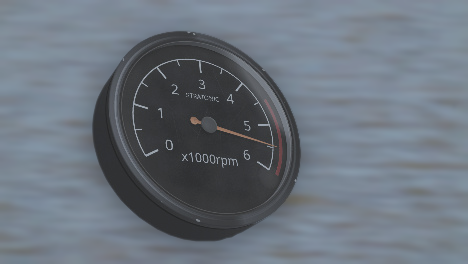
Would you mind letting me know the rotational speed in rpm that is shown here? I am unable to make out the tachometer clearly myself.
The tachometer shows 5500 rpm
